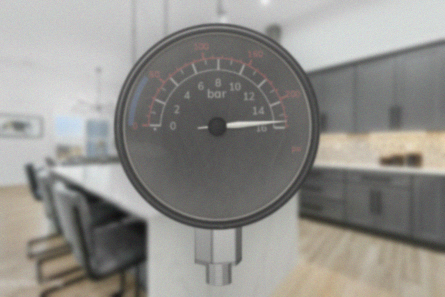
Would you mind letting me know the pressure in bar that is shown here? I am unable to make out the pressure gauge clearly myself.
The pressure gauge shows 15.5 bar
